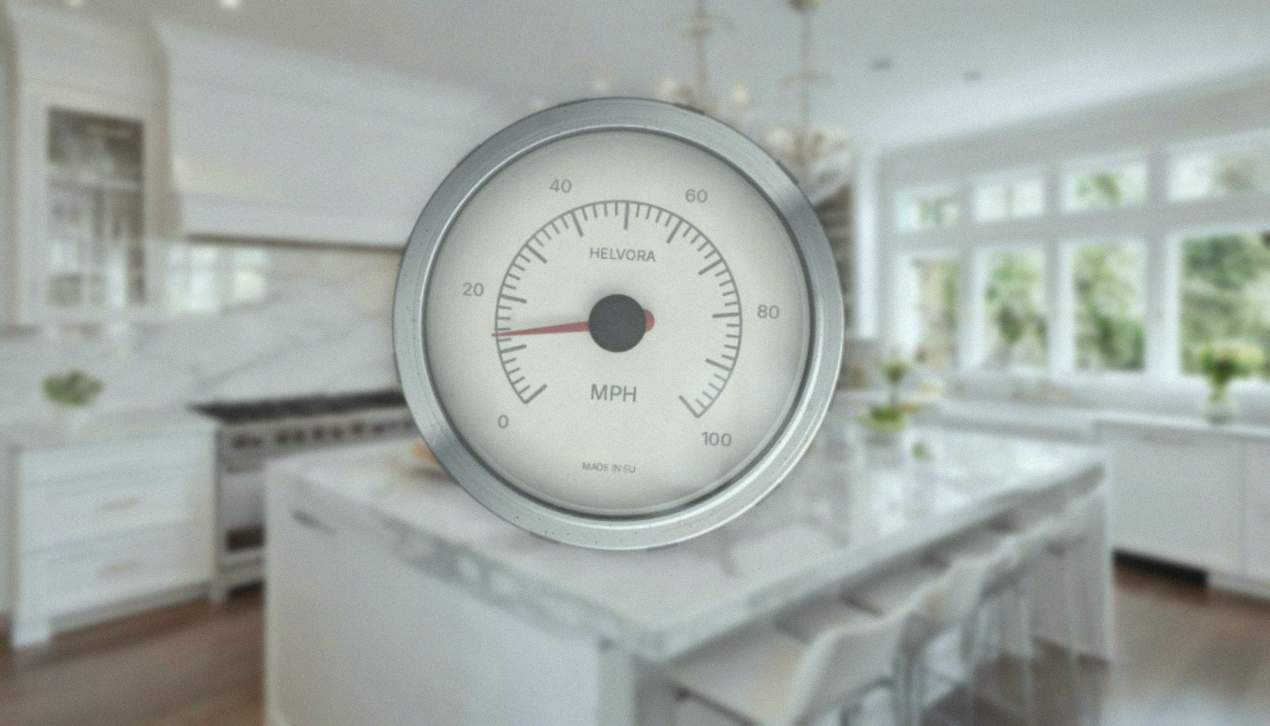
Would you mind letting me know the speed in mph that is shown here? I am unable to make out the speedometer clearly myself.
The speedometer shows 13 mph
